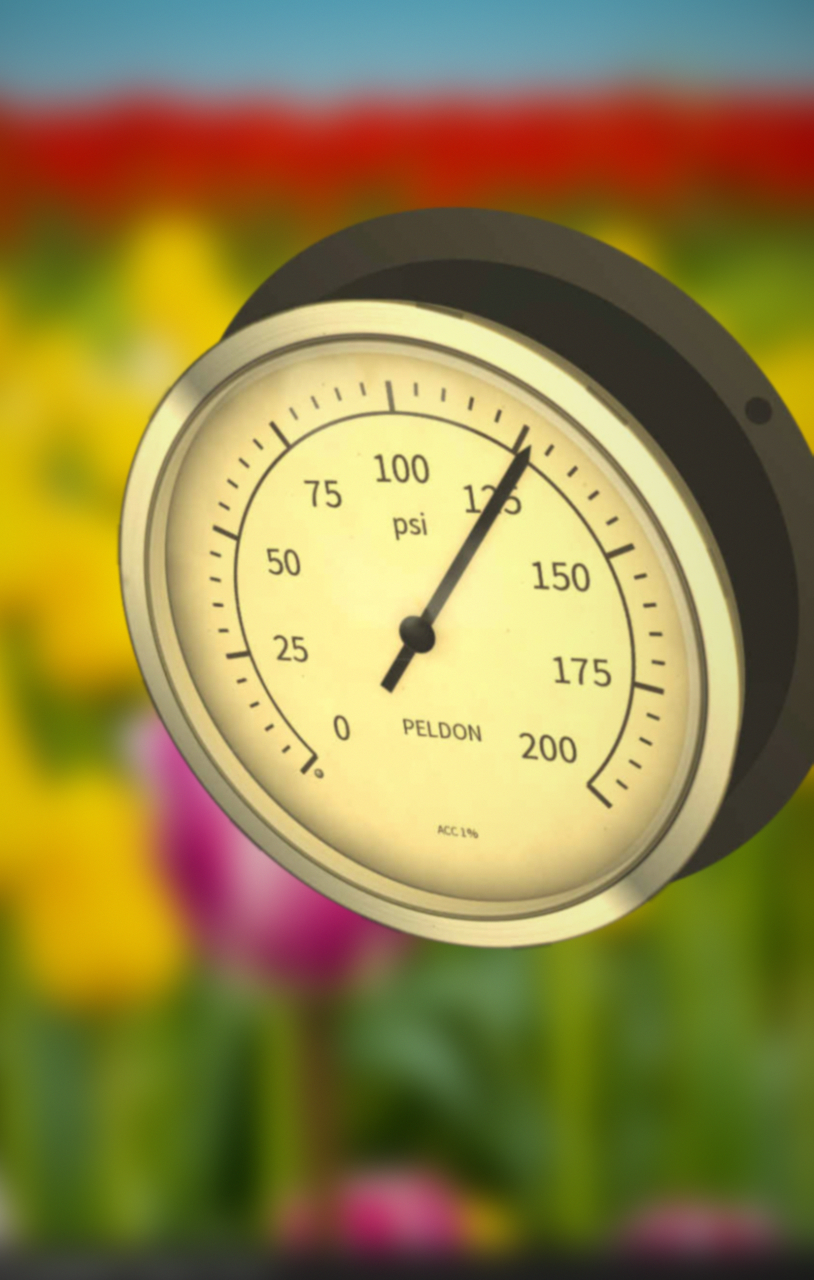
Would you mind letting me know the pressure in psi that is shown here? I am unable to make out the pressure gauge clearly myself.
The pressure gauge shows 127.5 psi
